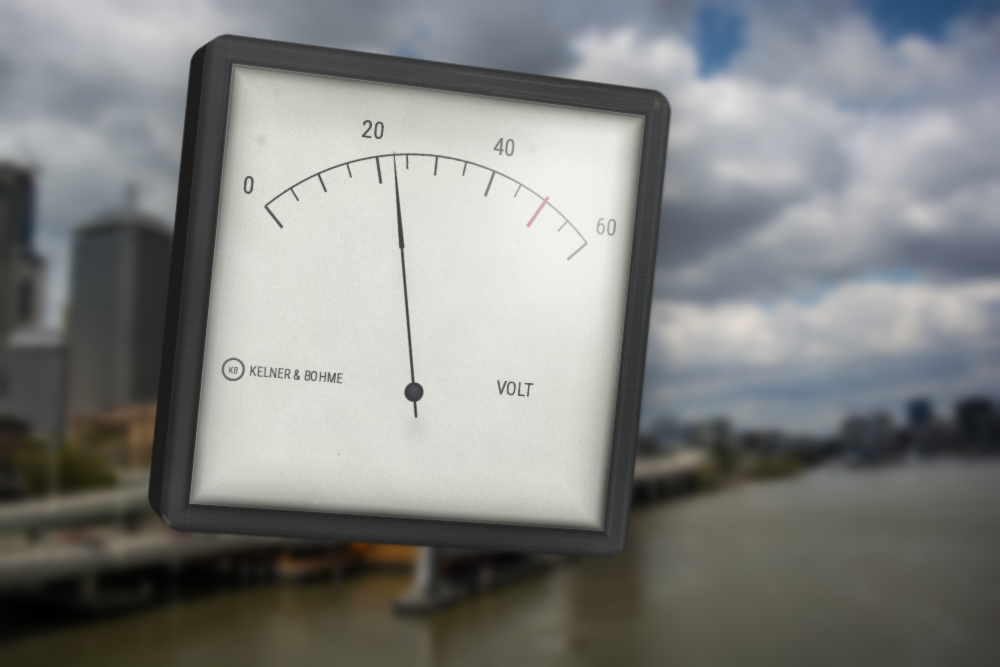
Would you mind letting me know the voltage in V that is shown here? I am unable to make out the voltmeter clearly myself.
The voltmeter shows 22.5 V
